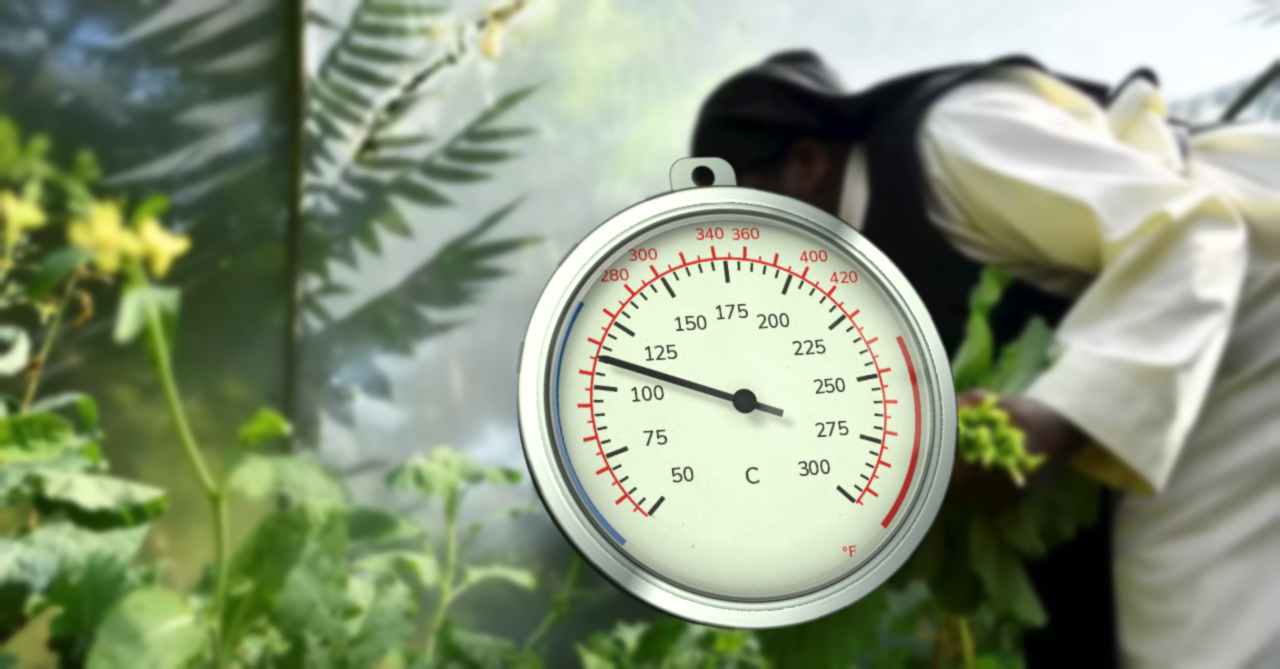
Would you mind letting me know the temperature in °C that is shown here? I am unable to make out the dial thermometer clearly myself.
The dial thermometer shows 110 °C
